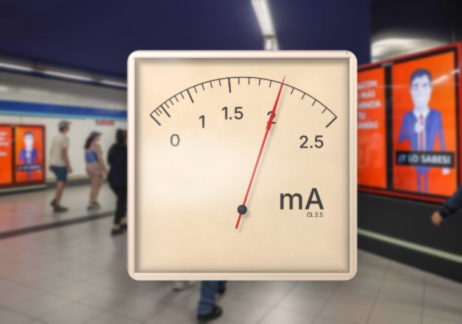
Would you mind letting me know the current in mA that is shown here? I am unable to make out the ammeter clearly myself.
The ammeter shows 2 mA
